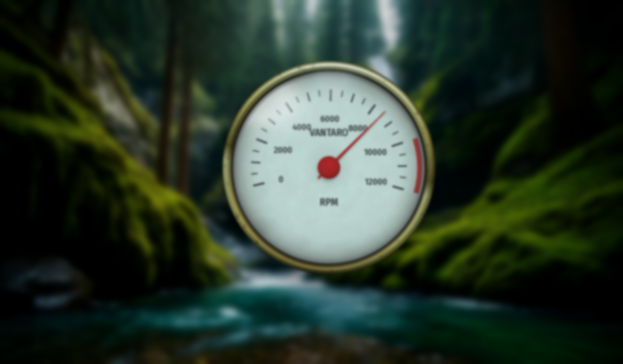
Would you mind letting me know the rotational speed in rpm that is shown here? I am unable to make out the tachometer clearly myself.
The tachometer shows 8500 rpm
